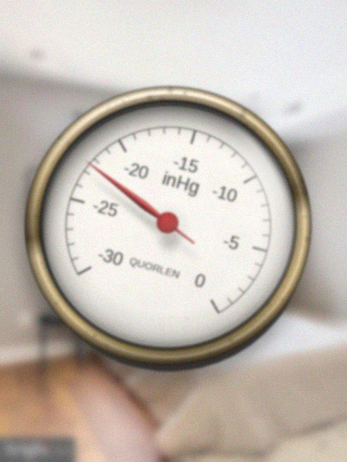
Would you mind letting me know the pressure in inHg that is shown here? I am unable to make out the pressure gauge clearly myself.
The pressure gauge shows -22.5 inHg
